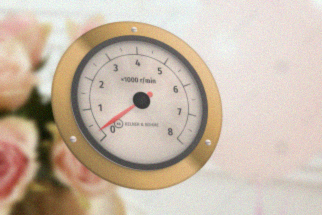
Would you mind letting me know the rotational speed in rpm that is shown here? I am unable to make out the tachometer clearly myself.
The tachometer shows 250 rpm
